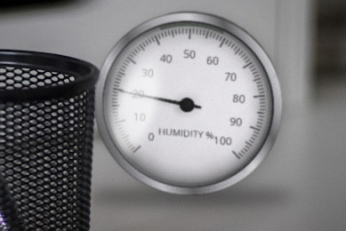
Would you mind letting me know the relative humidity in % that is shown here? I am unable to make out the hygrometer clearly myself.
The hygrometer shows 20 %
